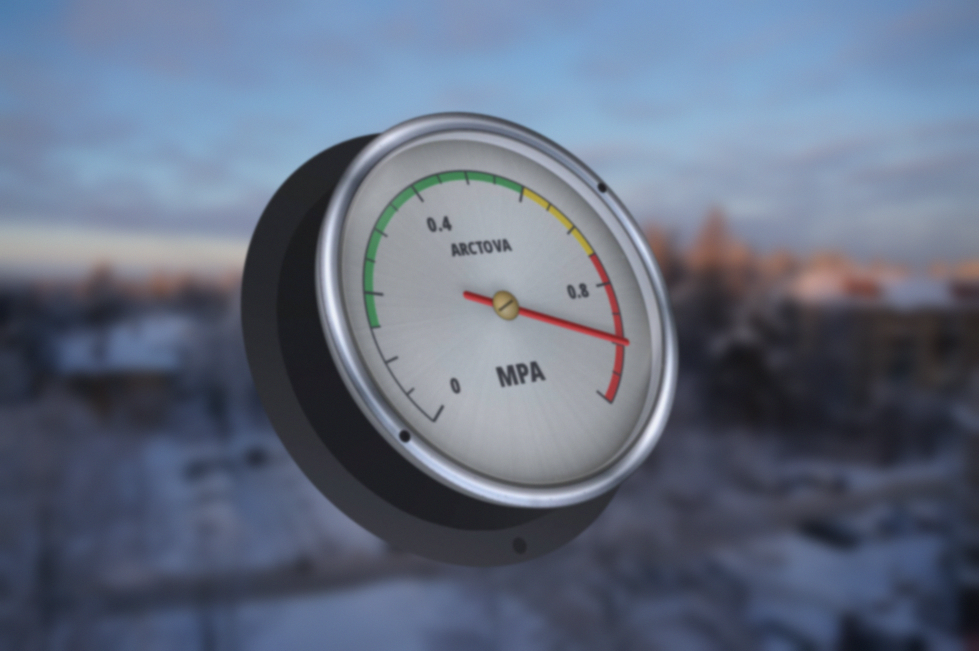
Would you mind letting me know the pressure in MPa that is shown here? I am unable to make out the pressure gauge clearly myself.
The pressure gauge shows 0.9 MPa
